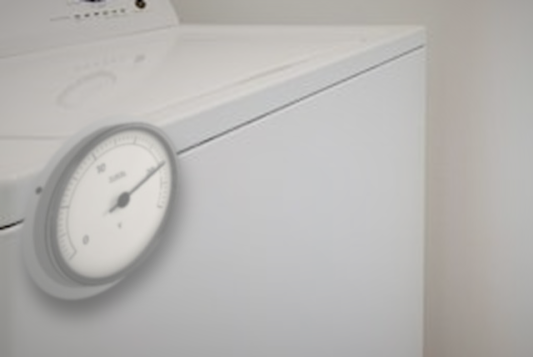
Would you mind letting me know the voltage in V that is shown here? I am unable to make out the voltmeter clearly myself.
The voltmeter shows 20 V
